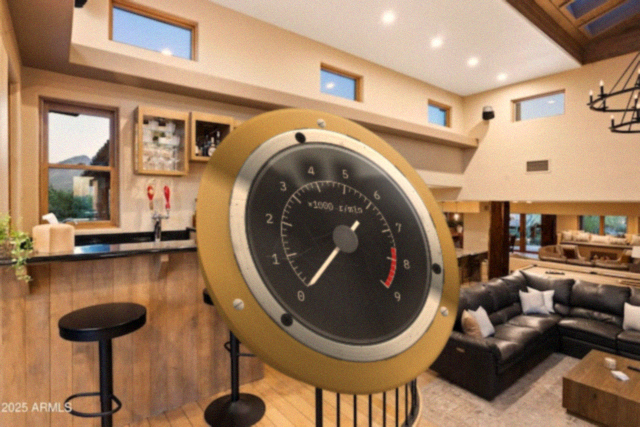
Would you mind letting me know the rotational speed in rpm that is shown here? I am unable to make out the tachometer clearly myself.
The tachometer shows 0 rpm
